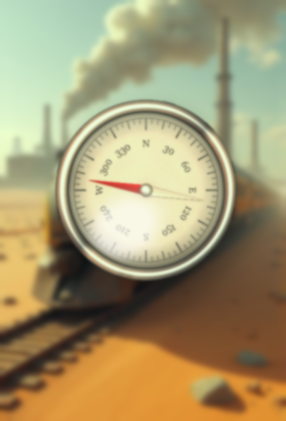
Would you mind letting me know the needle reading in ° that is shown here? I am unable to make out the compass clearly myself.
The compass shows 280 °
